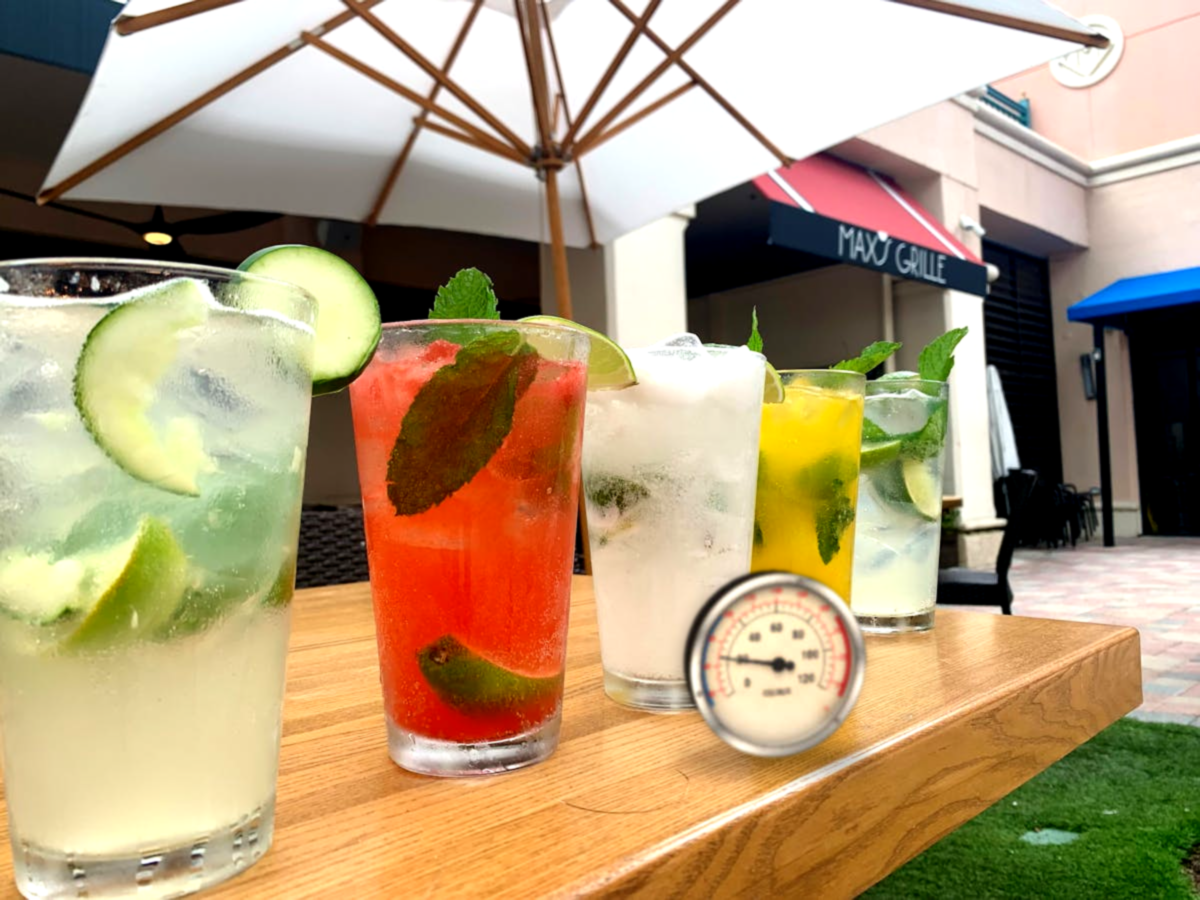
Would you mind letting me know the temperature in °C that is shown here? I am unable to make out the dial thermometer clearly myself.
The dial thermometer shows 20 °C
